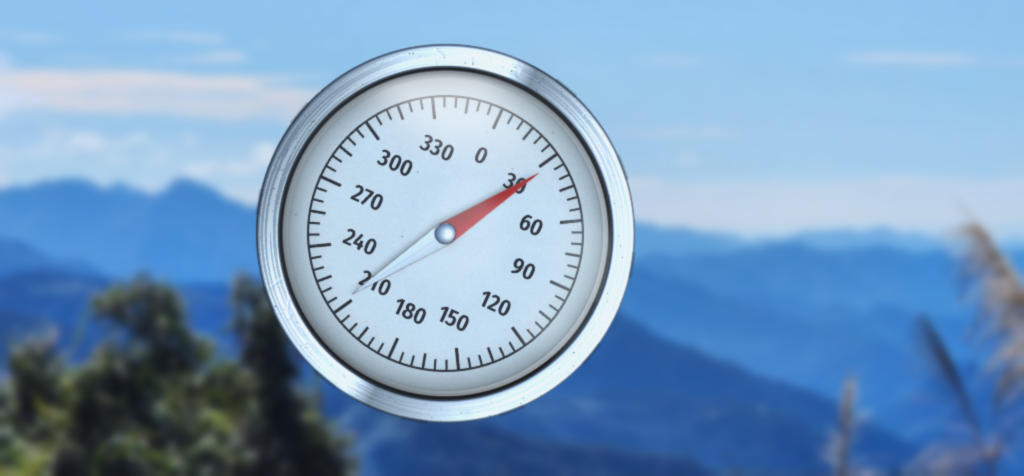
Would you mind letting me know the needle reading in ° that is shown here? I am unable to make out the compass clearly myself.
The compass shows 32.5 °
